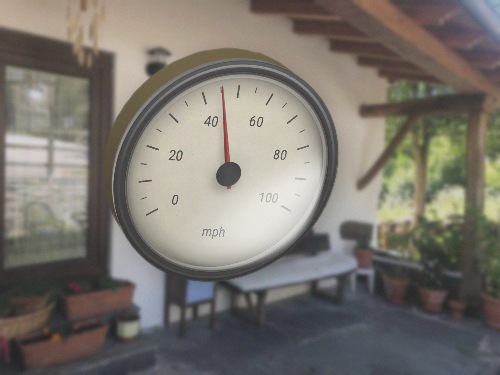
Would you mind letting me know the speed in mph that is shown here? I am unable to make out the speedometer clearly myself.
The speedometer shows 45 mph
